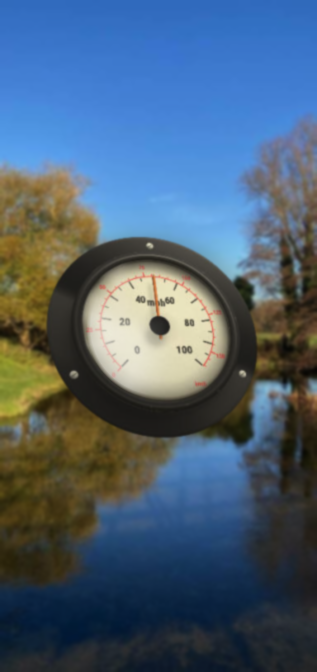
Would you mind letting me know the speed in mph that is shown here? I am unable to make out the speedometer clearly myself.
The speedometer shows 50 mph
